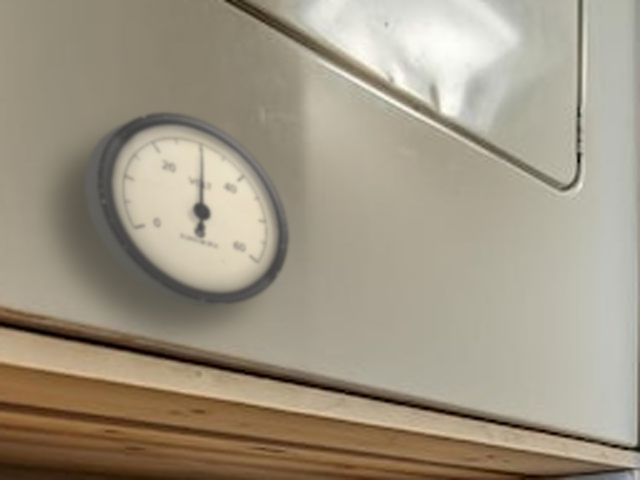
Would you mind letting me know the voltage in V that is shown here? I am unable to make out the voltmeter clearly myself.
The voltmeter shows 30 V
